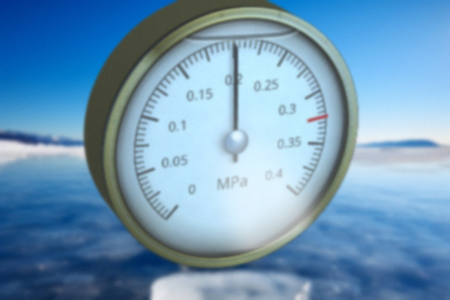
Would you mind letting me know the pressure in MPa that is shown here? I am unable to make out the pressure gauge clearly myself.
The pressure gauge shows 0.2 MPa
